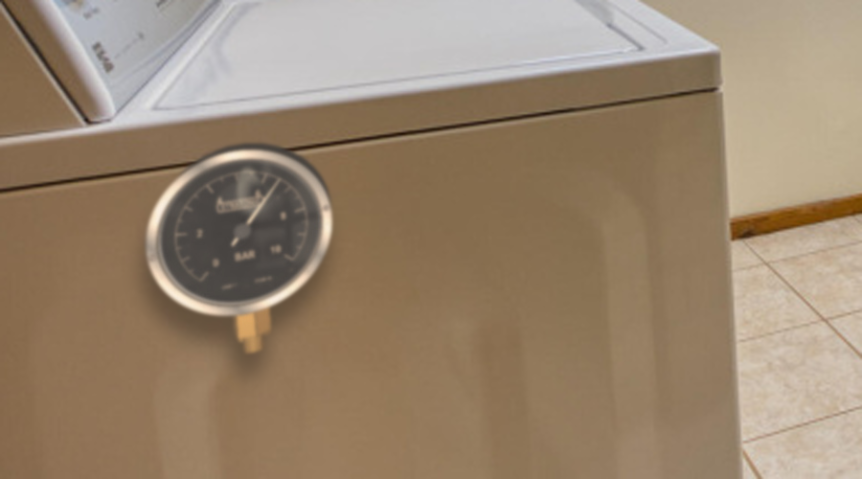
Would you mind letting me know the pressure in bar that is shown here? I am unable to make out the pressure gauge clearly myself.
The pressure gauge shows 6.5 bar
